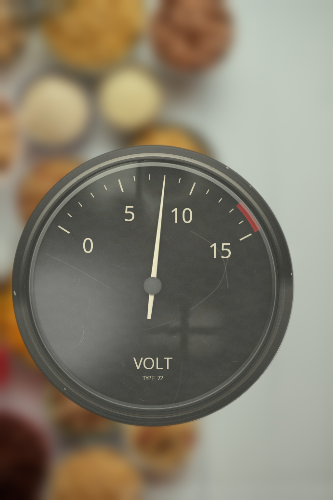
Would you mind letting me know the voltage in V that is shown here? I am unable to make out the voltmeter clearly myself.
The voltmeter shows 8 V
